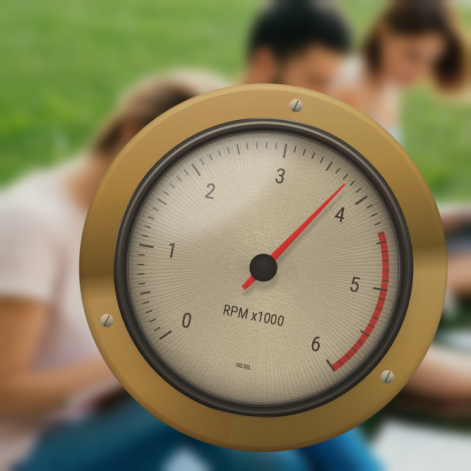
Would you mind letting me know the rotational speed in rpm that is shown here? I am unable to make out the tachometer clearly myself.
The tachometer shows 3750 rpm
